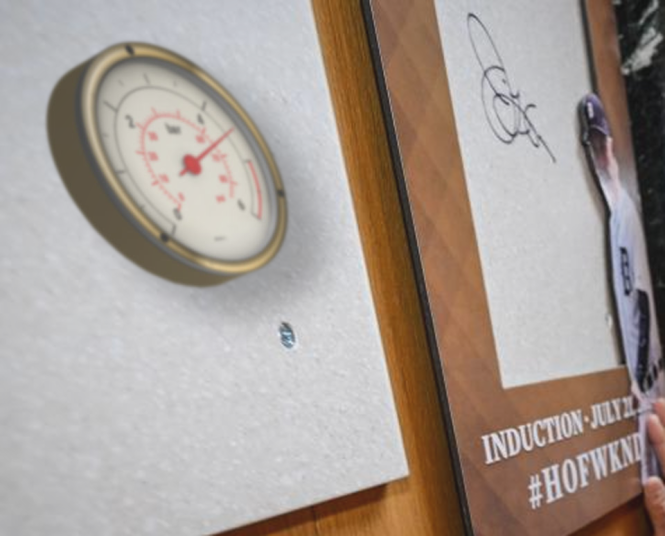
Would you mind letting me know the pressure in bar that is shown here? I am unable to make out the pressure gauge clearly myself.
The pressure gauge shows 4.5 bar
